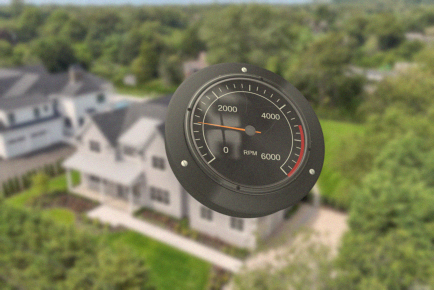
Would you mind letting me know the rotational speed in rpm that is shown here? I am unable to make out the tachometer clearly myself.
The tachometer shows 1000 rpm
